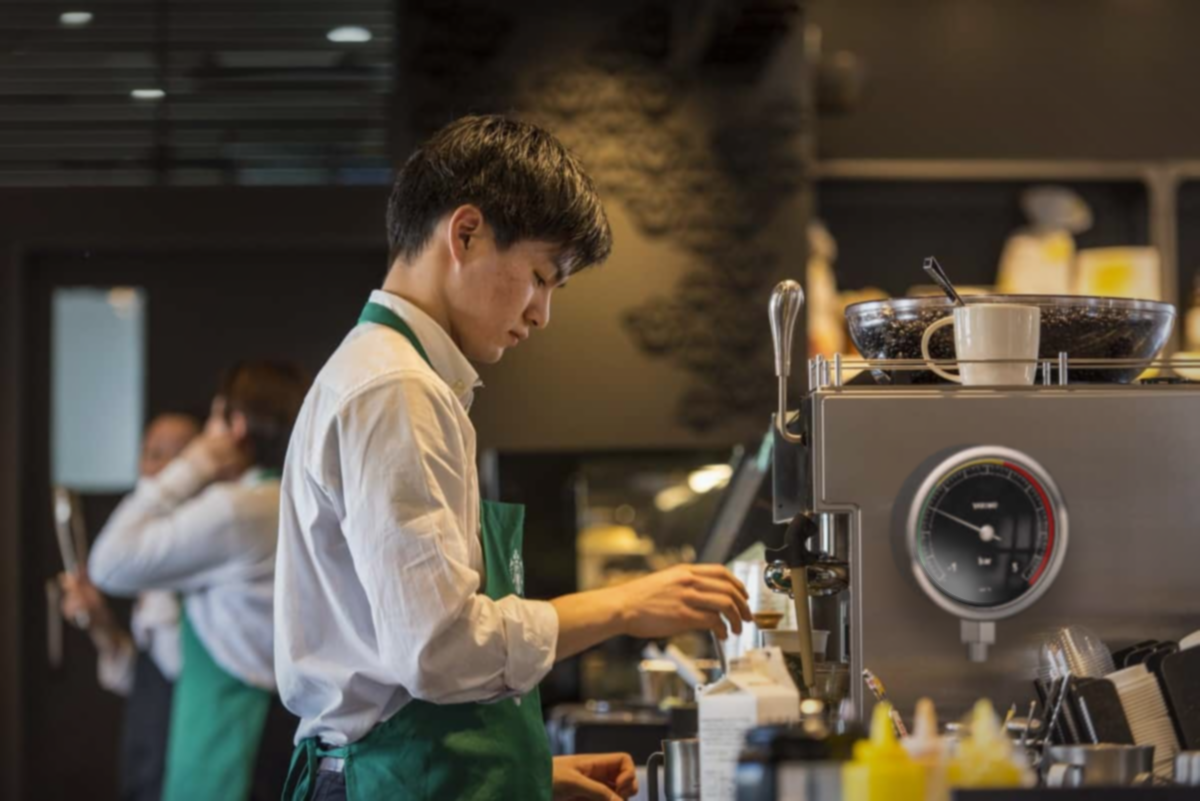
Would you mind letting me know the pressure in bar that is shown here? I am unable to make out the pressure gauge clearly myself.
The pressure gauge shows 0.5 bar
